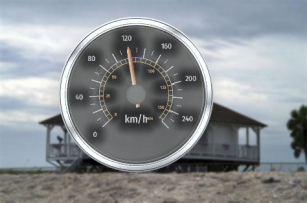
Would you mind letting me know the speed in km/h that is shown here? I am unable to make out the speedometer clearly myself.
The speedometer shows 120 km/h
